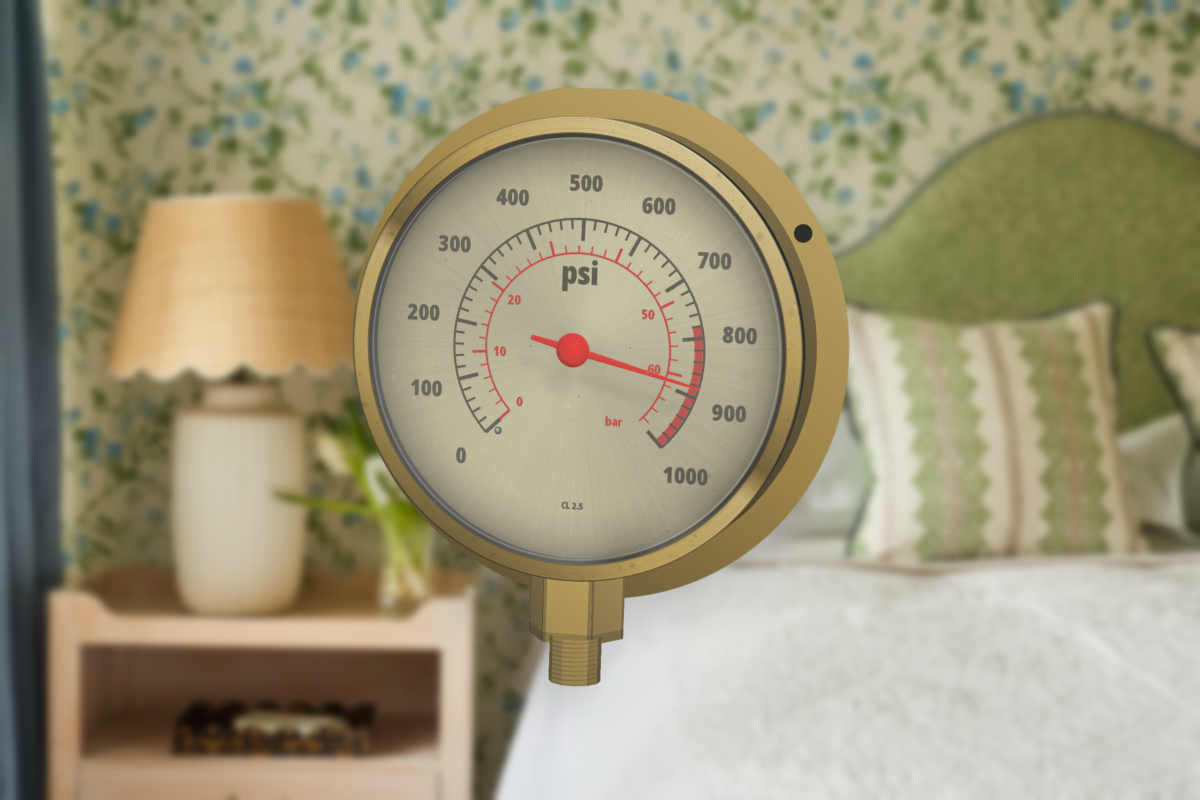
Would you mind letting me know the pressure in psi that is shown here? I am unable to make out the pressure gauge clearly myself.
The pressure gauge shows 880 psi
